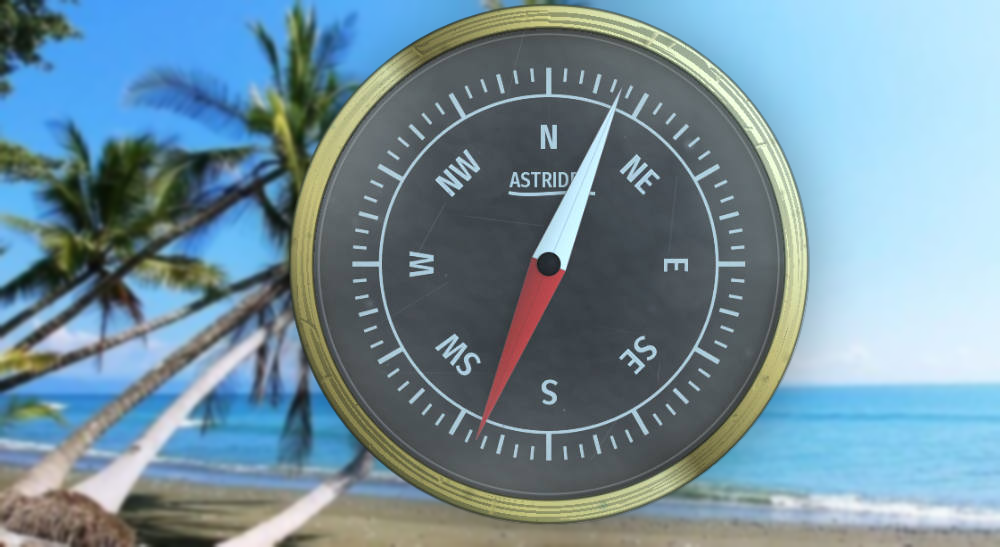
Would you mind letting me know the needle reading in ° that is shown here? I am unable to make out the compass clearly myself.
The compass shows 202.5 °
